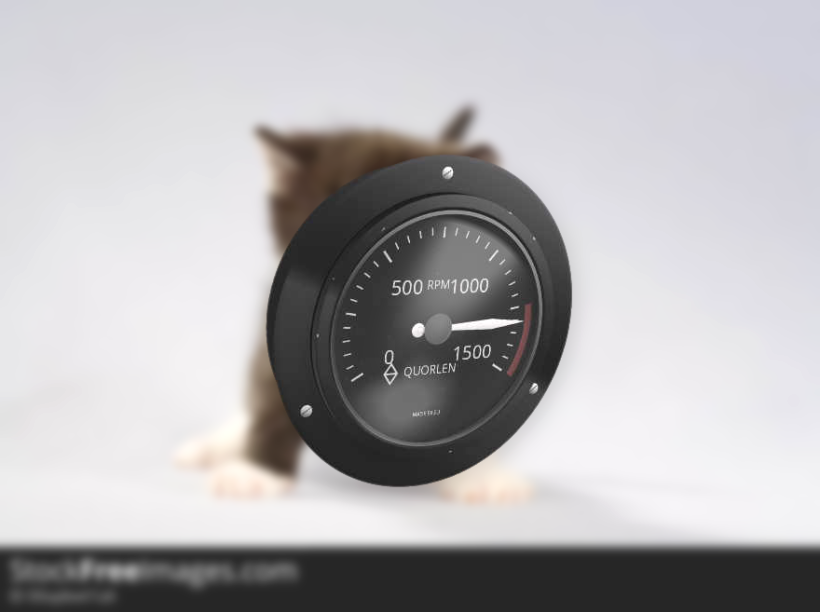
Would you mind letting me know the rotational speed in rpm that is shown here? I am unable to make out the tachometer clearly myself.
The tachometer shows 1300 rpm
